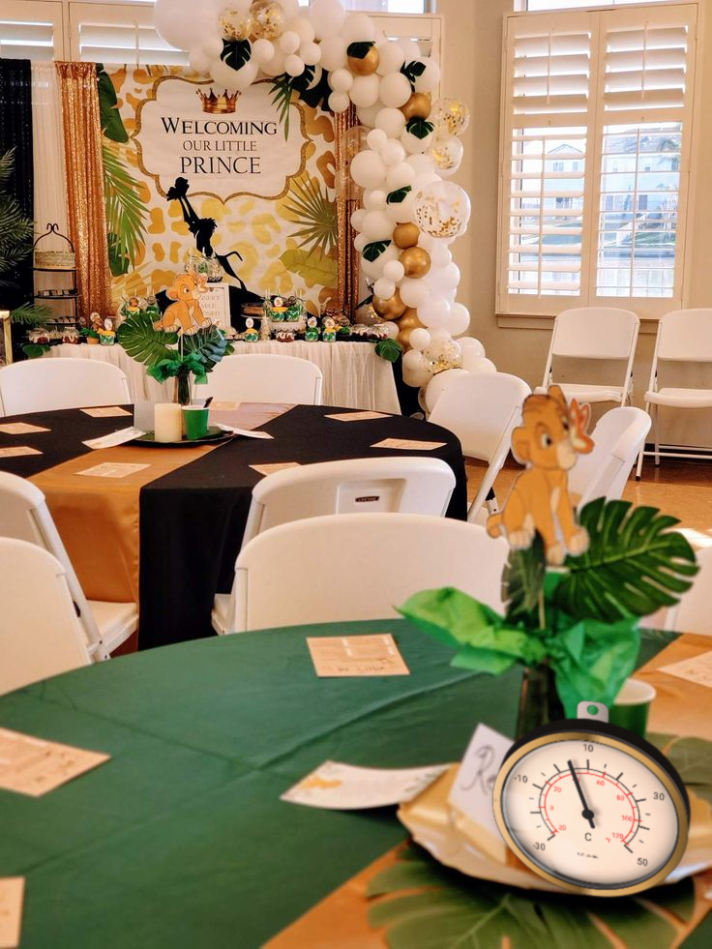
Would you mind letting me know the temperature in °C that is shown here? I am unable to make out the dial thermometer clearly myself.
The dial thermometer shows 5 °C
